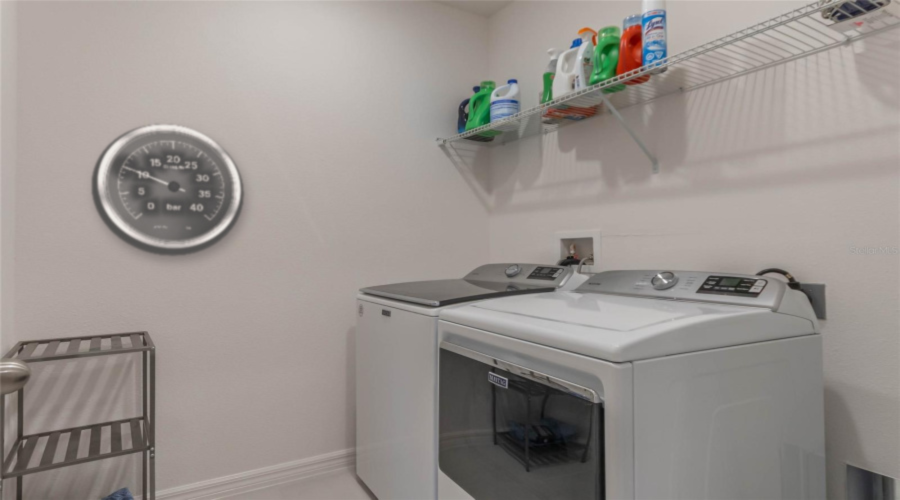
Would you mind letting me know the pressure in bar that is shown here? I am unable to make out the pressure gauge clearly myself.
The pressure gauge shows 10 bar
